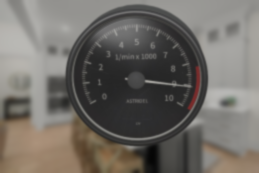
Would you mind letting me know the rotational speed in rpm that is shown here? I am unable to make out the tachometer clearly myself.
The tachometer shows 9000 rpm
